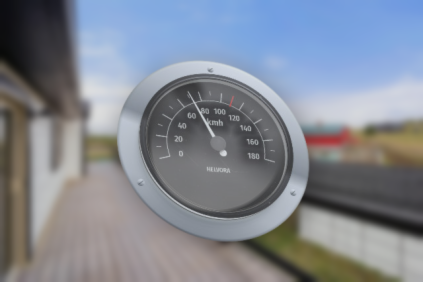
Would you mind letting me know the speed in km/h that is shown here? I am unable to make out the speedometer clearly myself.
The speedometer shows 70 km/h
